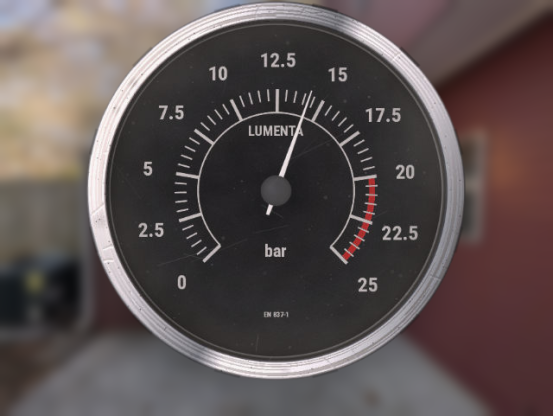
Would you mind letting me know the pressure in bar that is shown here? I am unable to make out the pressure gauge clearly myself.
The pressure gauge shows 14.25 bar
